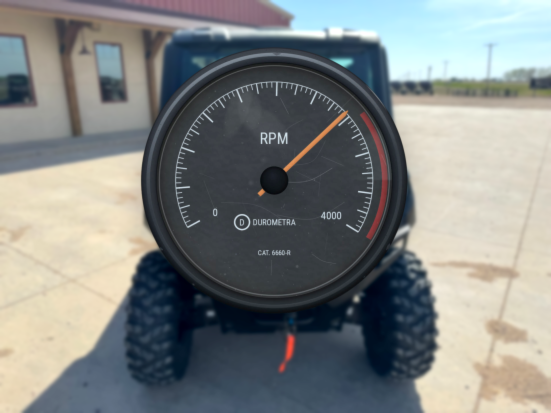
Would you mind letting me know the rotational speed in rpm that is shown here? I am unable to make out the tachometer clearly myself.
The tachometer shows 2750 rpm
